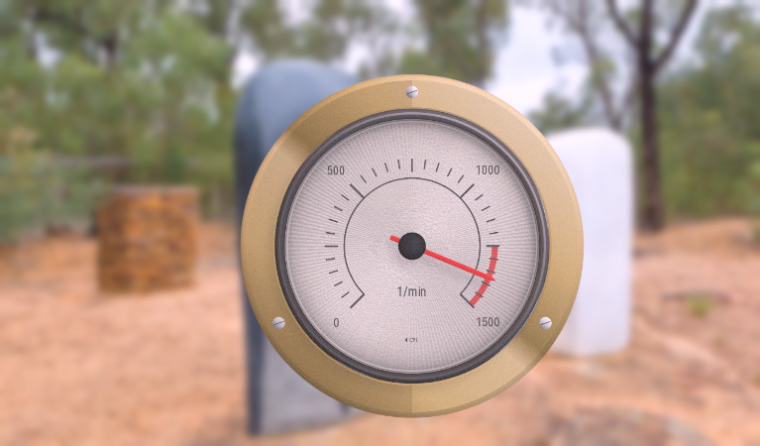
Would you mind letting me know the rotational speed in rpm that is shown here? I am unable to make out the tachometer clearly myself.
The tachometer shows 1375 rpm
